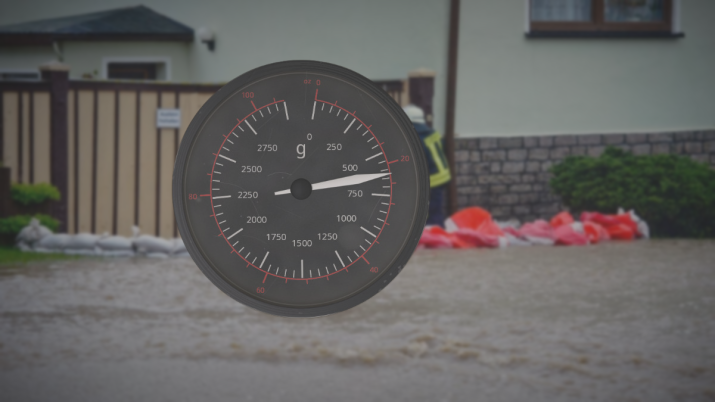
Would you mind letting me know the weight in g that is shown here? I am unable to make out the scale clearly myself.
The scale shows 625 g
